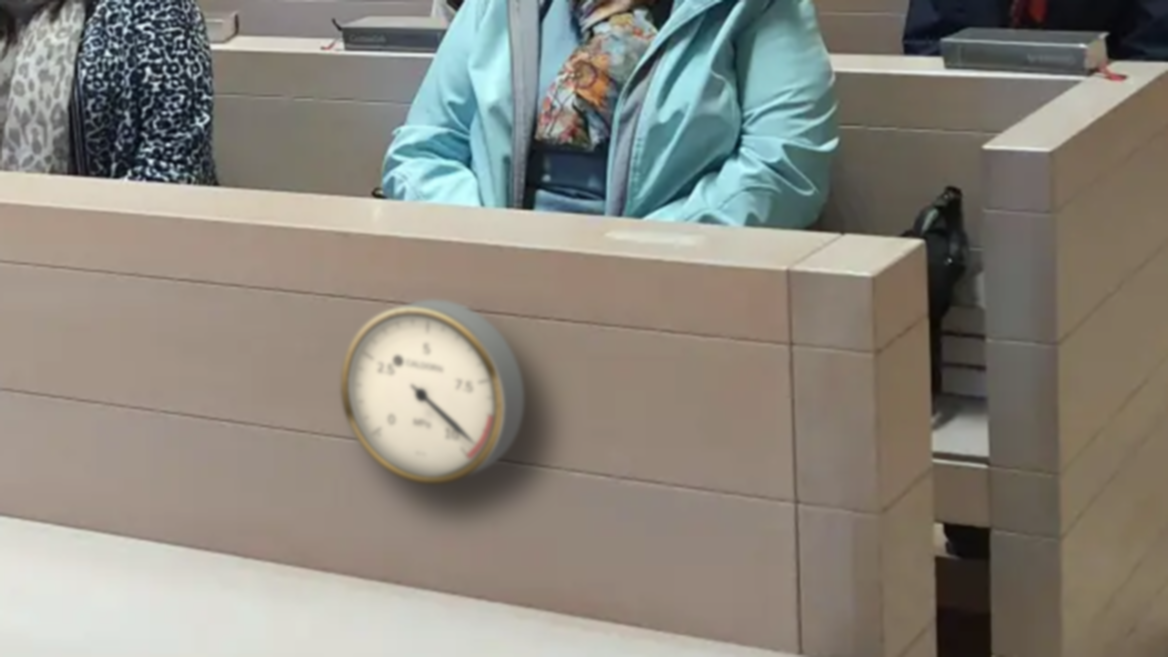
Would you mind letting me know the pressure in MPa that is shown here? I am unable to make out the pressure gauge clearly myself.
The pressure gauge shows 9.5 MPa
